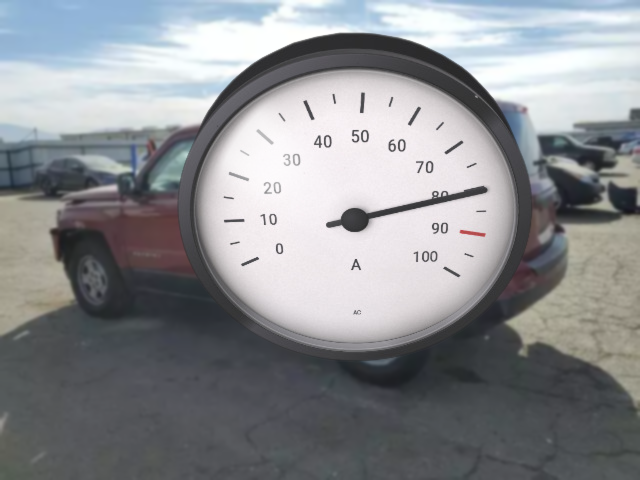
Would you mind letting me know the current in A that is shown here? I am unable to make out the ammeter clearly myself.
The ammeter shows 80 A
